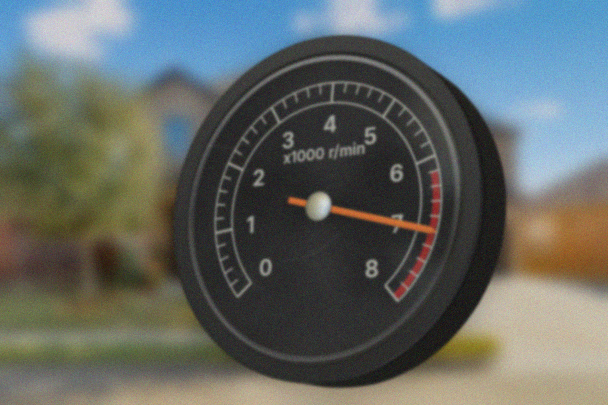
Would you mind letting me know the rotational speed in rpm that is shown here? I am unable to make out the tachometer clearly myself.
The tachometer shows 7000 rpm
